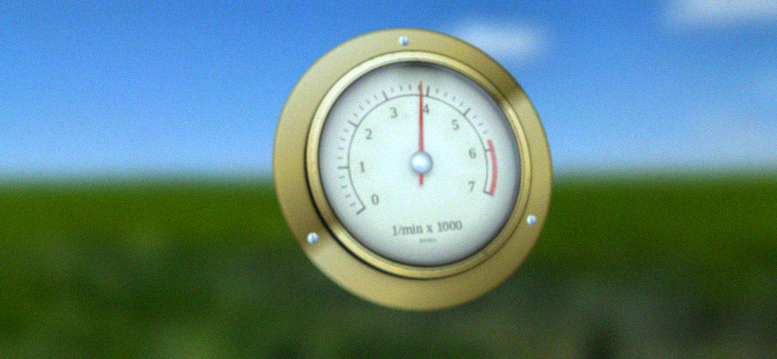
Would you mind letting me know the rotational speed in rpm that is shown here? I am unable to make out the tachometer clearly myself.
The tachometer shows 3800 rpm
